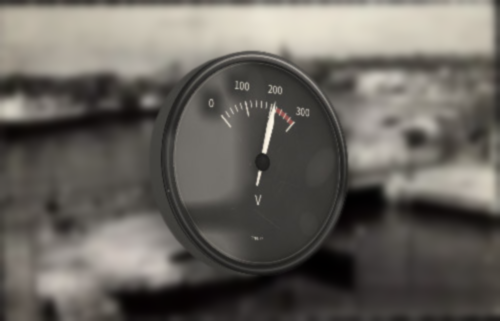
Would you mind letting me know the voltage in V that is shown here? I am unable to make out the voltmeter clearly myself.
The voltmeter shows 200 V
